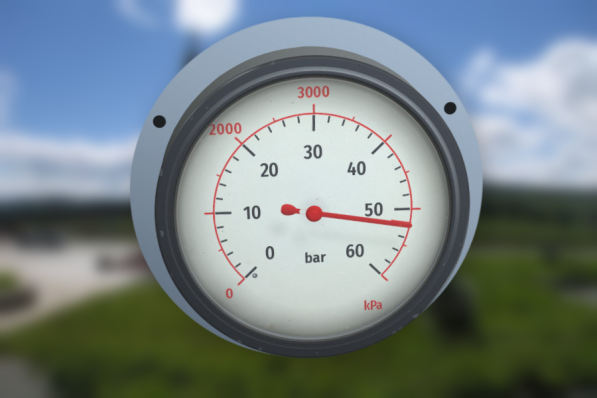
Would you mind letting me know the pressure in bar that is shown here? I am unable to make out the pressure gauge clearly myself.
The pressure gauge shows 52 bar
